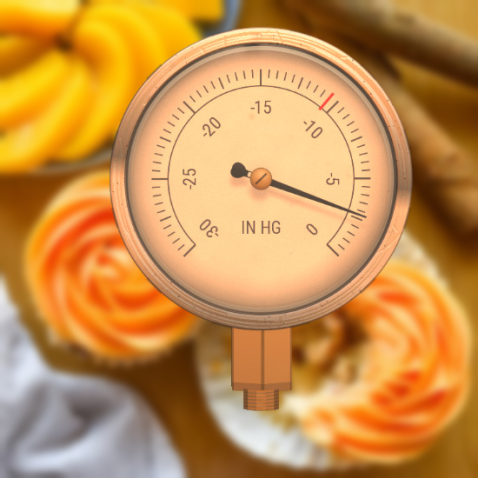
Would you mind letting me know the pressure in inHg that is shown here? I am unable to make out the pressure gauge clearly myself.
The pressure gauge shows -2.75 inHg
